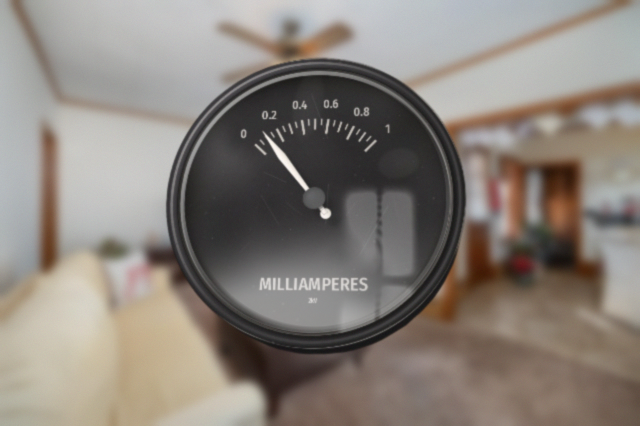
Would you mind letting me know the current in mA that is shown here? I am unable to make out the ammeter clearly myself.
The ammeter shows 0.1 mA
